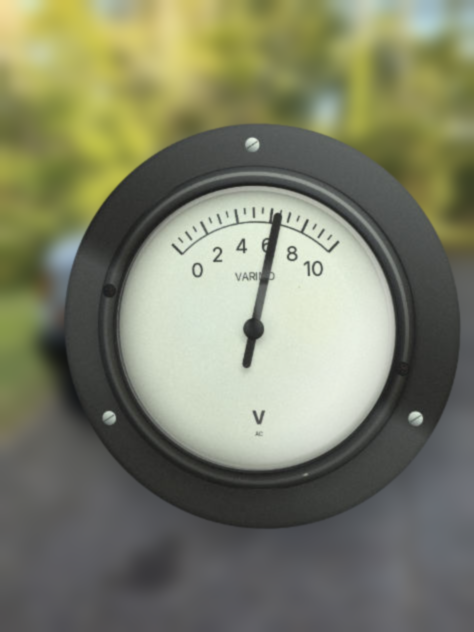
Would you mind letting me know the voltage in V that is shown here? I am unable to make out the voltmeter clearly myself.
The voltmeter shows 6.5 V
